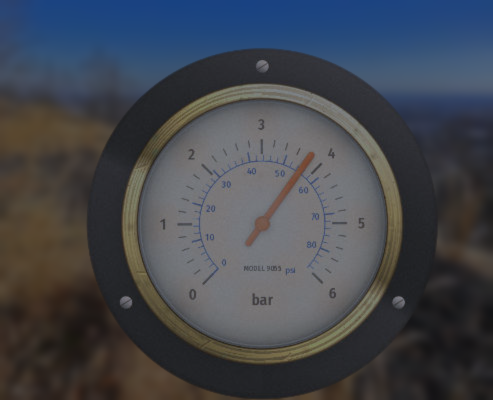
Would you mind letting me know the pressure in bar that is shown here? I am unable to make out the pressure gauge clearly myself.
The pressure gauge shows 3.8 bar
